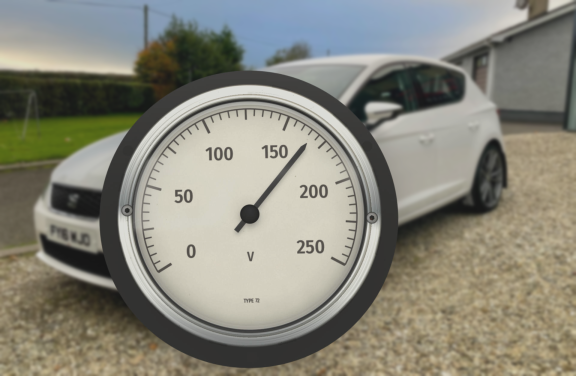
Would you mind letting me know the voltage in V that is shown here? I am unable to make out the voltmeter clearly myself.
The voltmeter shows 167.5 V
